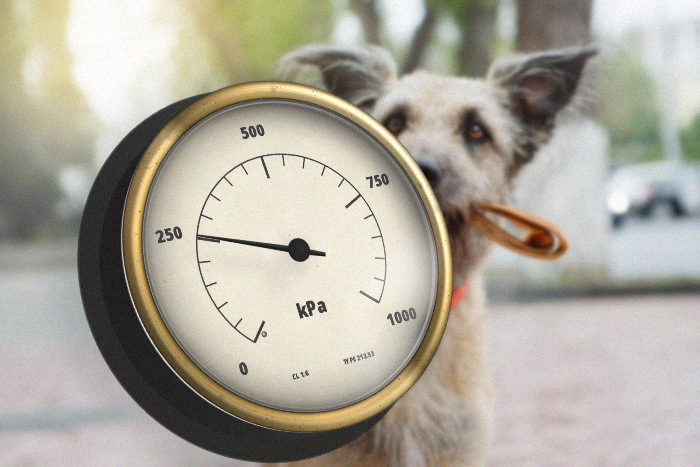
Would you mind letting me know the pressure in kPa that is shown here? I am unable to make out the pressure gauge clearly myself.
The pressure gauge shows 250 kPa
